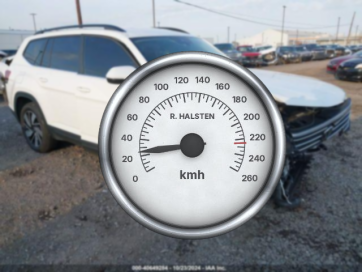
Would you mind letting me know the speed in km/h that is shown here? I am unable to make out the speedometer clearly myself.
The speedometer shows 25 km/h
